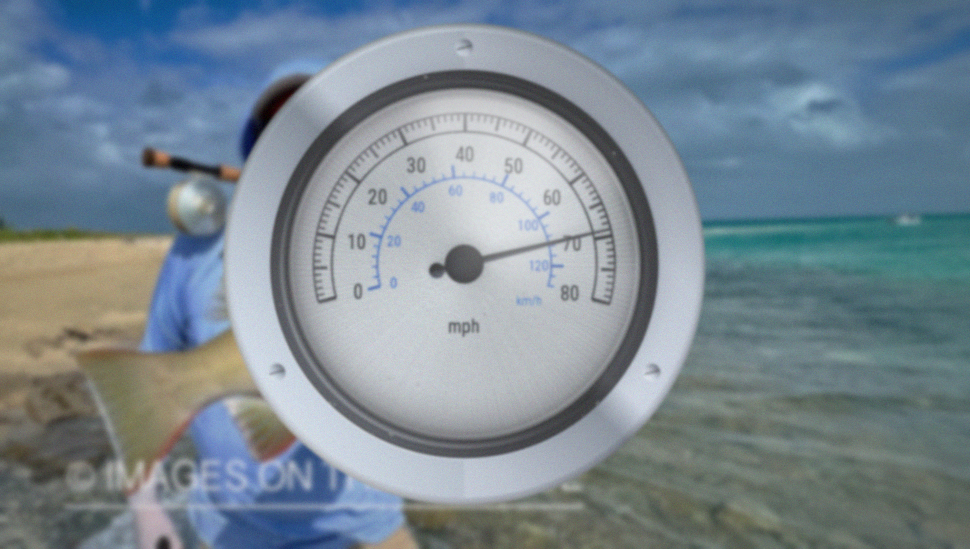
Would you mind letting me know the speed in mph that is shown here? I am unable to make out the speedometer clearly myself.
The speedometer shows 69 mph
